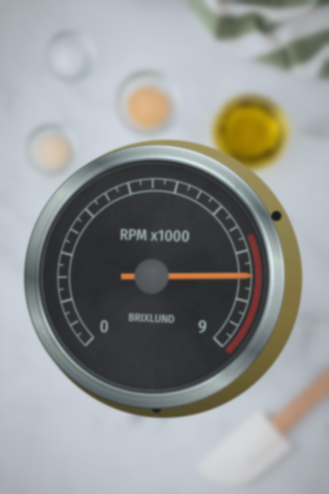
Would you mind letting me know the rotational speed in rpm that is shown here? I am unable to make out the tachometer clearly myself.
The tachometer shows 7500 rpm
